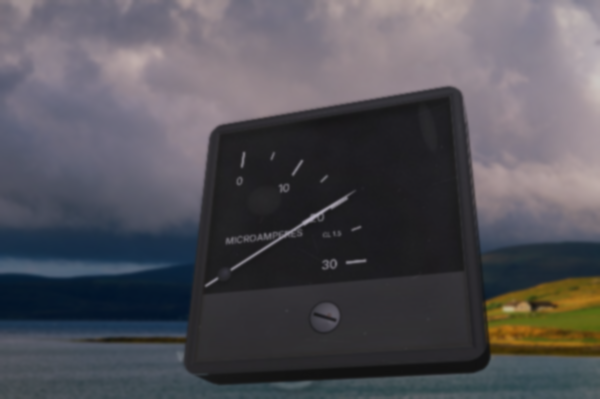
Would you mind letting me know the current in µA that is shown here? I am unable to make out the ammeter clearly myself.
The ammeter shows 20 µA
